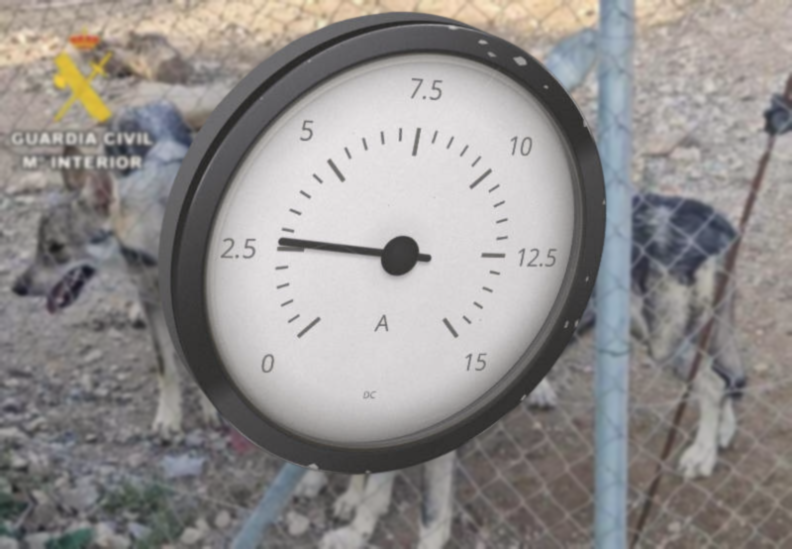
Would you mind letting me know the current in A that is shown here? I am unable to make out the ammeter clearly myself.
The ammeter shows 2.75 A
